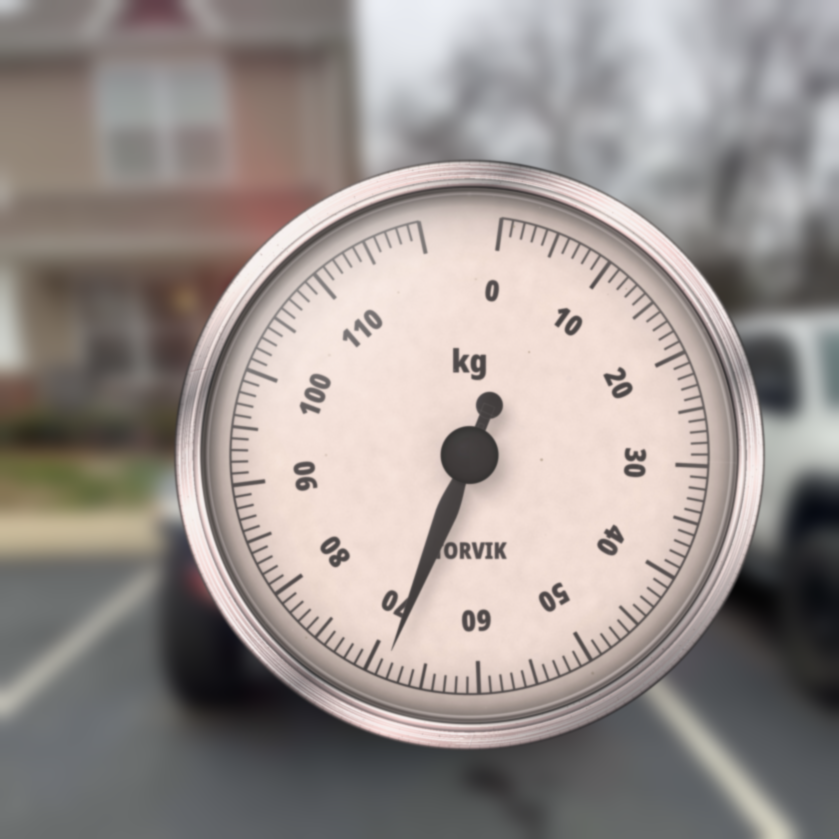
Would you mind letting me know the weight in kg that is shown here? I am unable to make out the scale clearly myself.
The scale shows 68.5 kg
